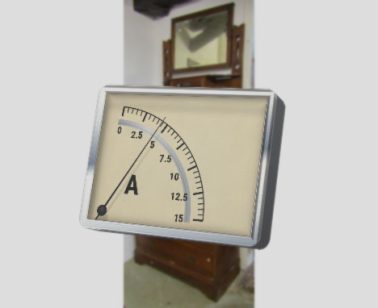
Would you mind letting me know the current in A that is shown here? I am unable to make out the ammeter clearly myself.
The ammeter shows 4.5 A
